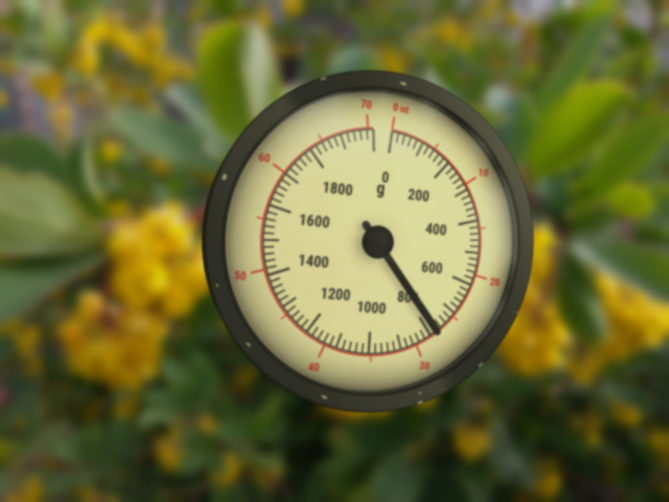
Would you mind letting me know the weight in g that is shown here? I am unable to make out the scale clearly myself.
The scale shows 780 g
